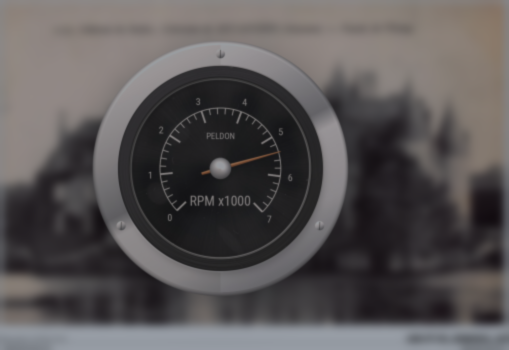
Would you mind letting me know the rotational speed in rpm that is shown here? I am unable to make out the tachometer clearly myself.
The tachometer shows 5400 rpm
